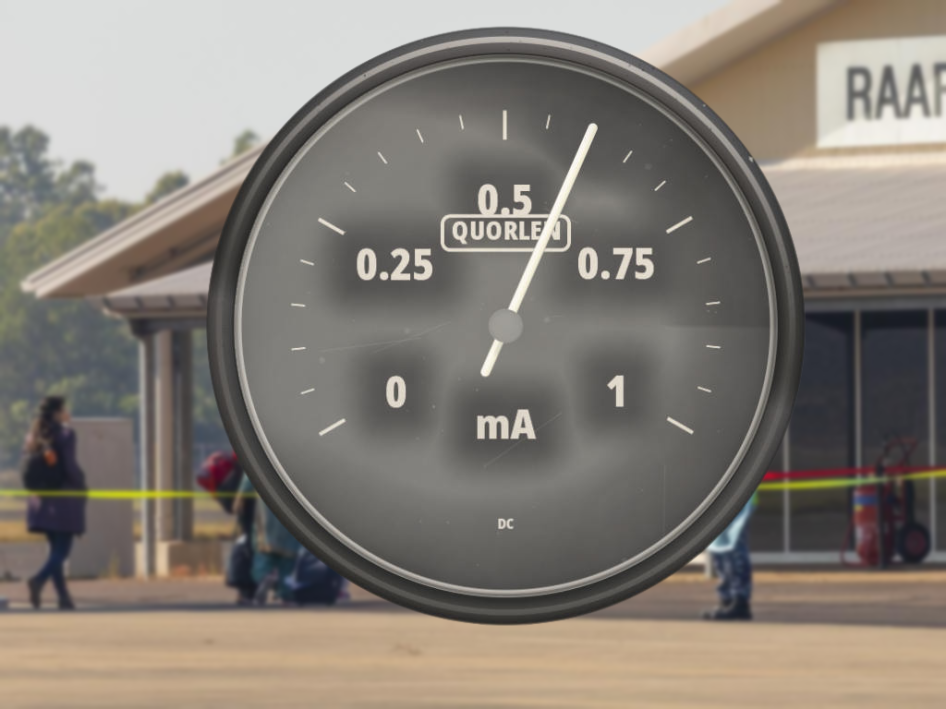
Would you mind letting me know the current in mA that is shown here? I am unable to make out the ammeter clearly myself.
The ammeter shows 0.6 mA
